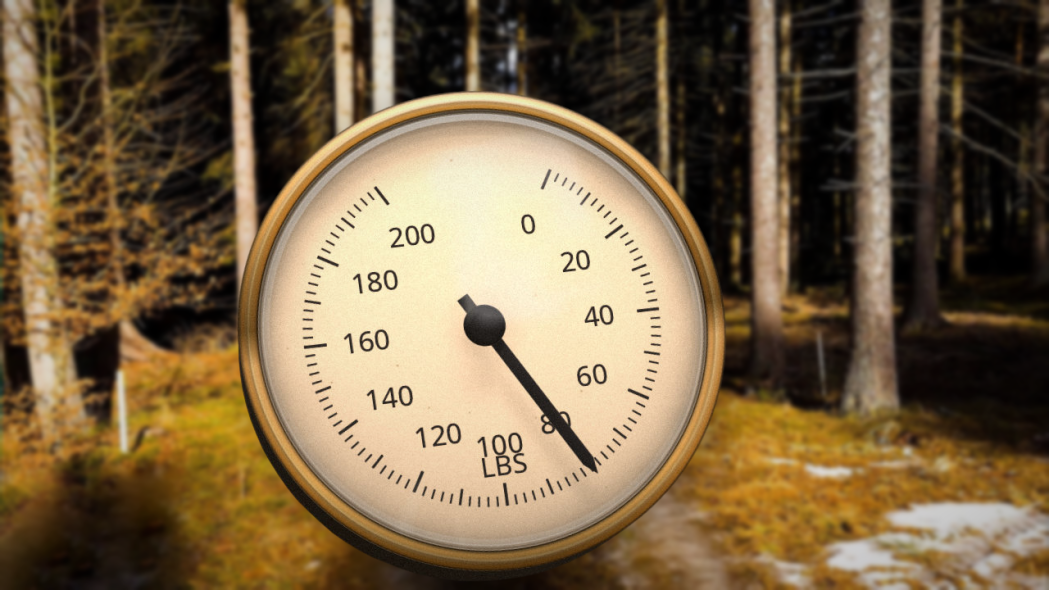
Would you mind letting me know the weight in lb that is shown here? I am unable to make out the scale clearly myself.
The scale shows 80 lb
